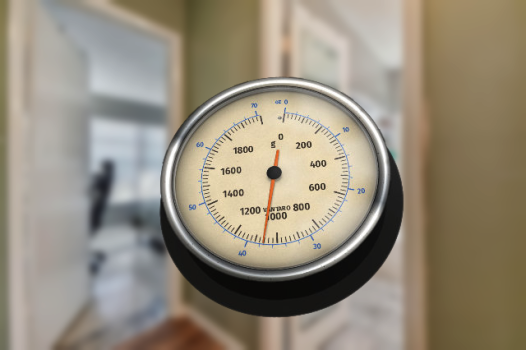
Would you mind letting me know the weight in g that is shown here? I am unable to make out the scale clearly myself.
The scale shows 1060 g
